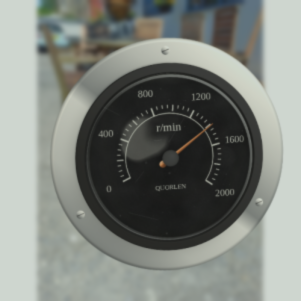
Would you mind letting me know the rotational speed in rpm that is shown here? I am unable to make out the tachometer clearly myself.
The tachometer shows 1400 rpm
